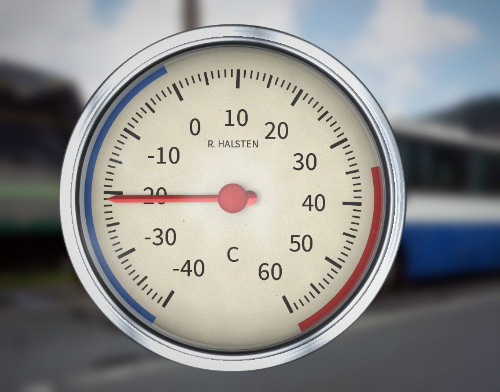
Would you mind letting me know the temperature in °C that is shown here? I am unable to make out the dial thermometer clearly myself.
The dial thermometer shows -21 °C
